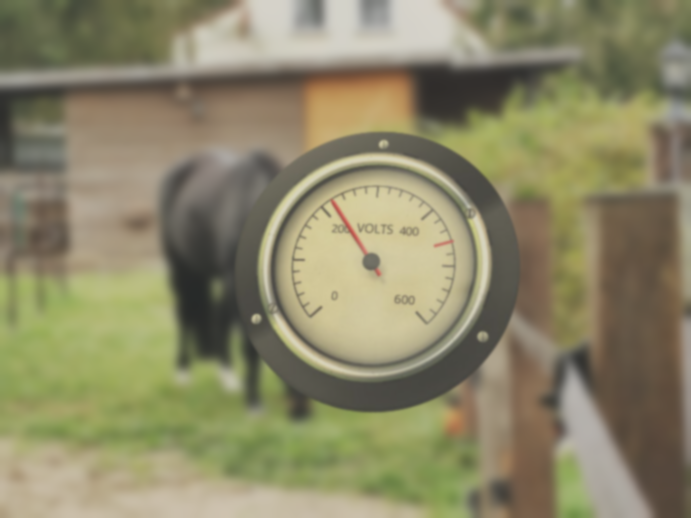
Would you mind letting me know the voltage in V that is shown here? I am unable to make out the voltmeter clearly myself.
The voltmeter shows 220 V
